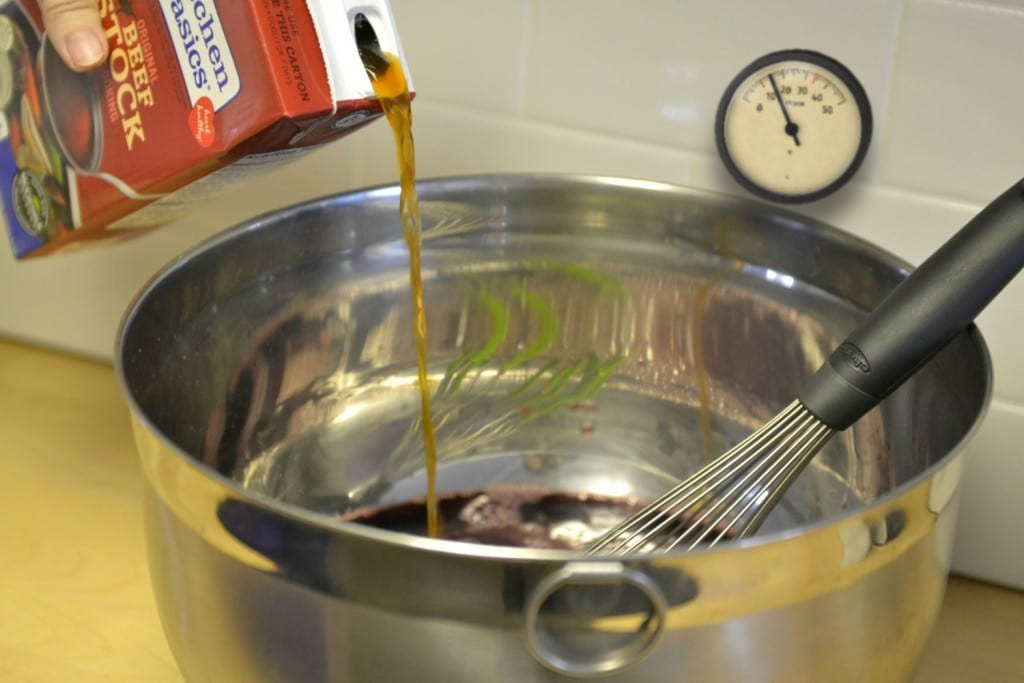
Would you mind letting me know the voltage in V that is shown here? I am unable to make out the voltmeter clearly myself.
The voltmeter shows 15 V
